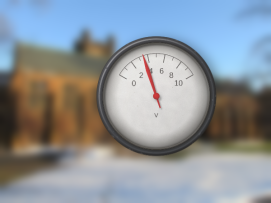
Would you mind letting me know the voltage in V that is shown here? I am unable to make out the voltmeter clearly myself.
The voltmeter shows 3.5 V
